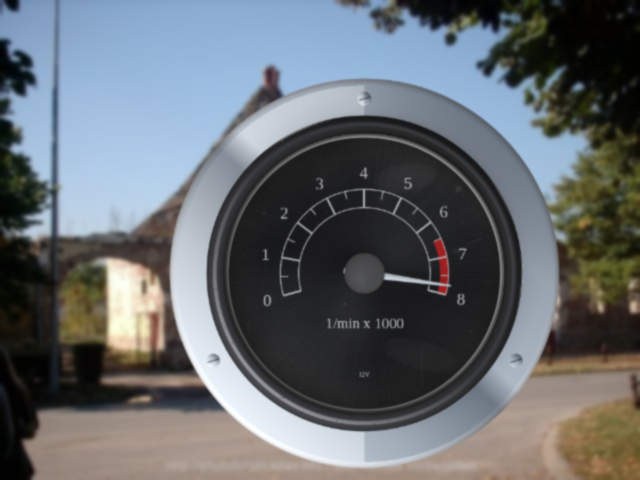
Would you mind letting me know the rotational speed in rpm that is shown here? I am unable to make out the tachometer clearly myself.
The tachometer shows 7750 rpm
